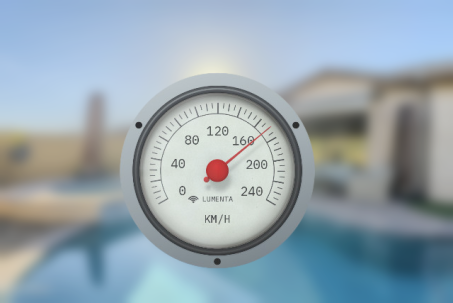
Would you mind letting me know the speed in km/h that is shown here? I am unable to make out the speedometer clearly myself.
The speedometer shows 170 km/h
